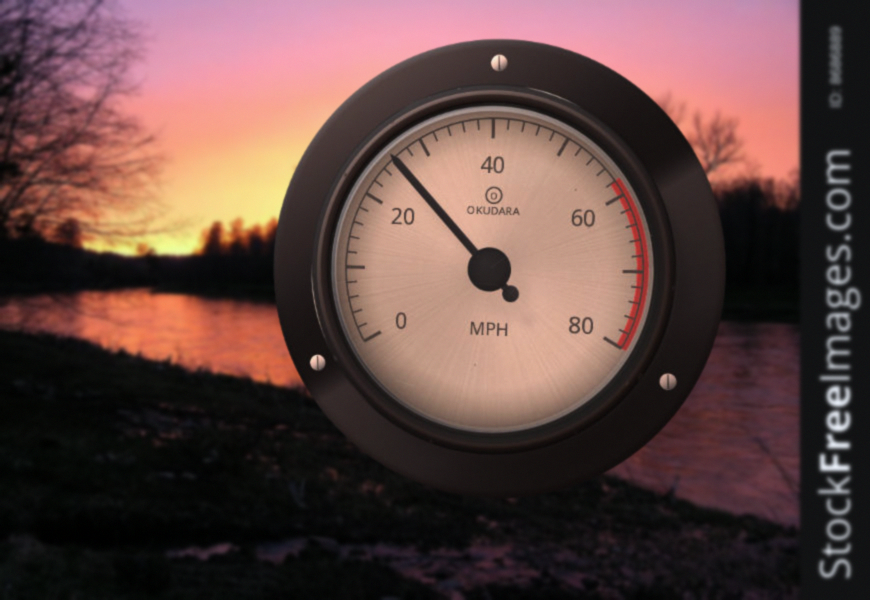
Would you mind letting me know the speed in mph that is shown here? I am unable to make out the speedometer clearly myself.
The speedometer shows 26 mph
